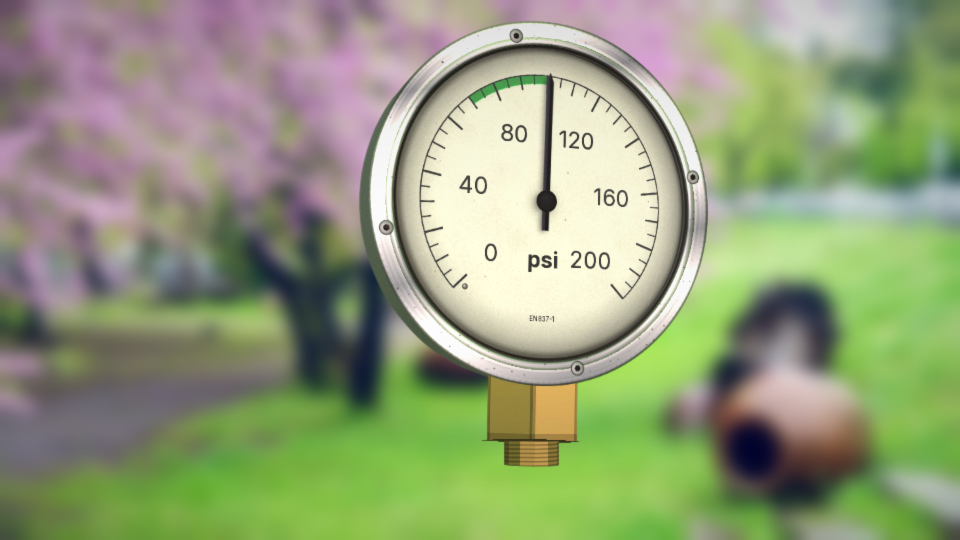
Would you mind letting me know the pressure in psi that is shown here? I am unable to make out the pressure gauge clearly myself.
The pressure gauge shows 100 psi
